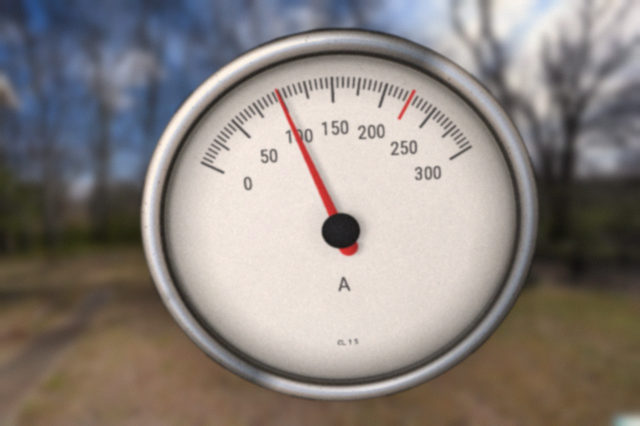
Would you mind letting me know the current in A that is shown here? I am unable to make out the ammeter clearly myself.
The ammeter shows 100 A
